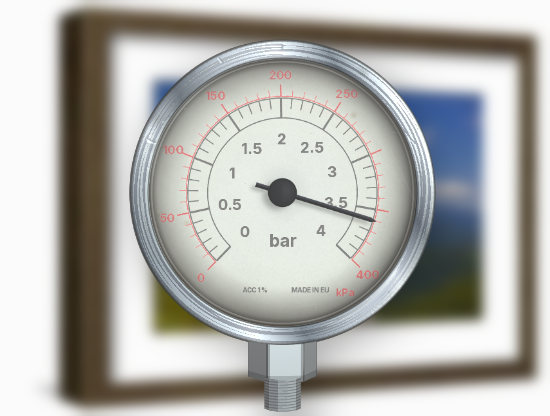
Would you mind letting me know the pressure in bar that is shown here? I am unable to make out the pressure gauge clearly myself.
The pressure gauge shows 3.6 bar
